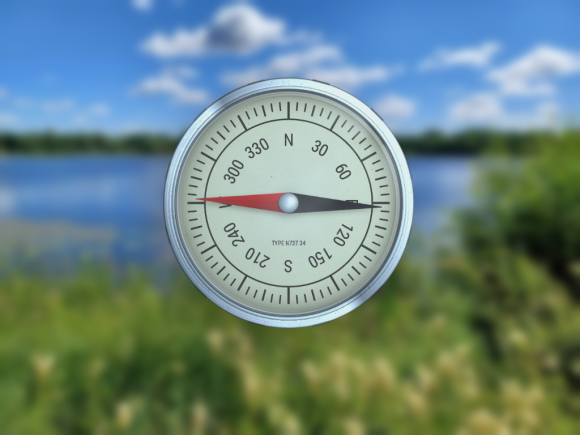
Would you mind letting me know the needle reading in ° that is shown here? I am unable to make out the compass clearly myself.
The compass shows 272.5 °
